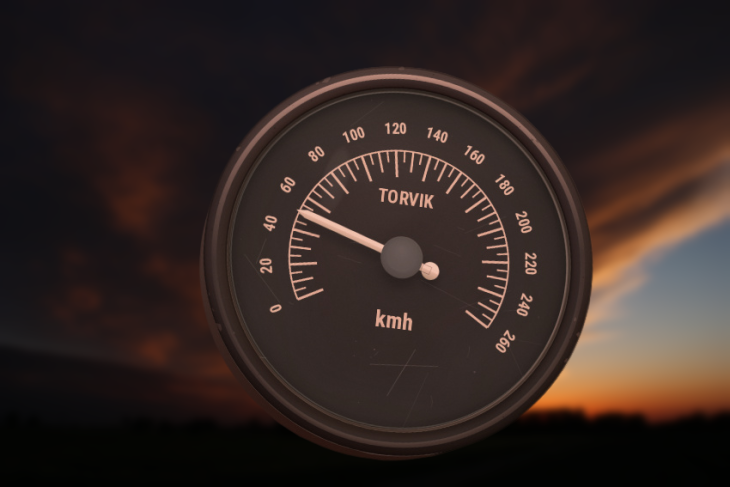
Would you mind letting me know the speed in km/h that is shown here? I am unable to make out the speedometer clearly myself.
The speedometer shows 50 km/h
